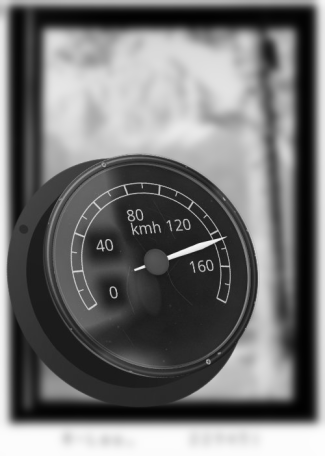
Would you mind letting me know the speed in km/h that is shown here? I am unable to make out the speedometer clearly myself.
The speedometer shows 145 km/h
